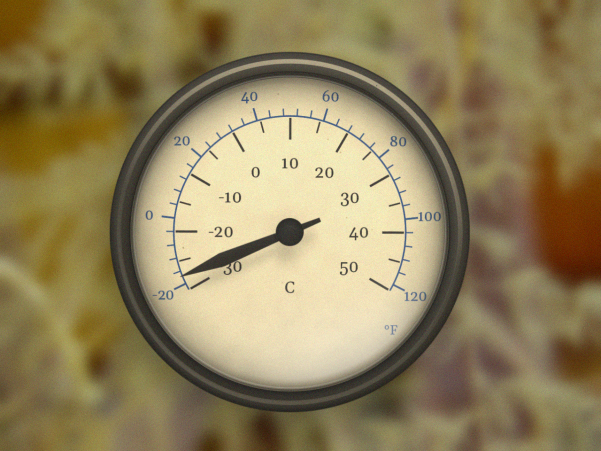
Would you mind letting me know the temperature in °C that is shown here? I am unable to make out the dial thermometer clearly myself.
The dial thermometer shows -27.5 °C
